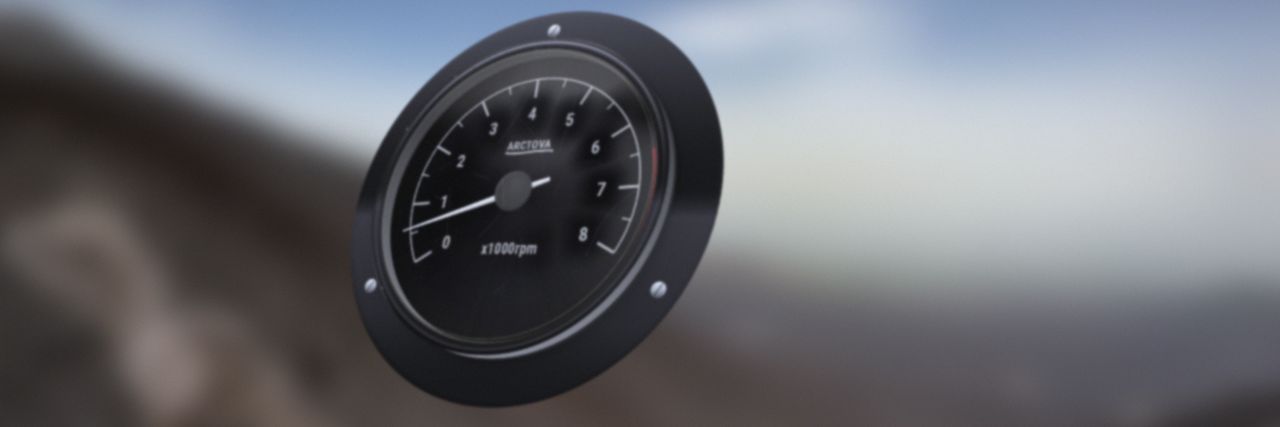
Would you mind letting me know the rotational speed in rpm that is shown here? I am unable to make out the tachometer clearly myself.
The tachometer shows 500 rpm
